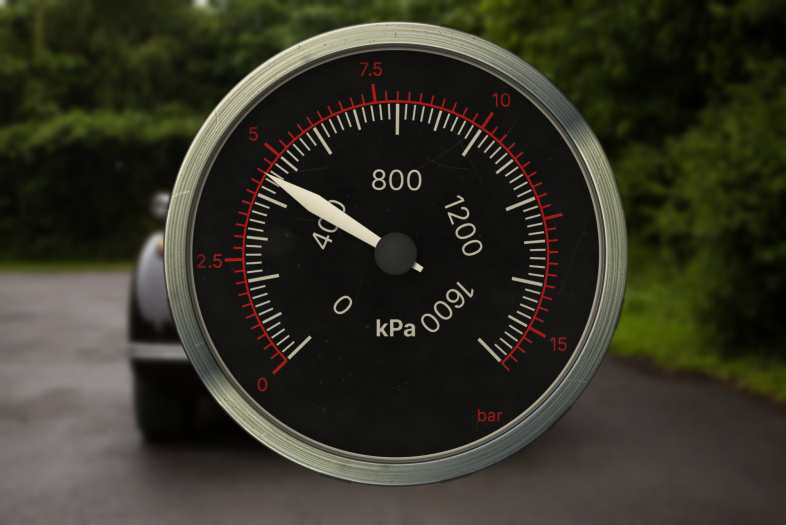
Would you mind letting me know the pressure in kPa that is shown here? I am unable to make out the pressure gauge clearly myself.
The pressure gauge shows 450 kPa
